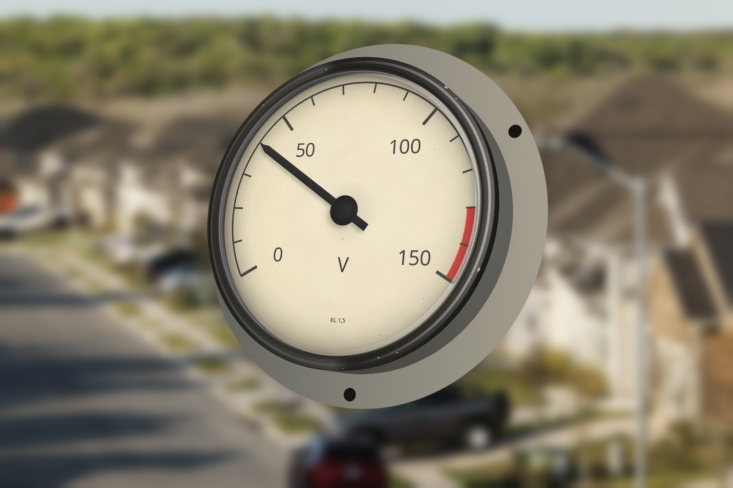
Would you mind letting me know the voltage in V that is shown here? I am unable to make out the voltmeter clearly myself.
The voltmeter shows 40 V
